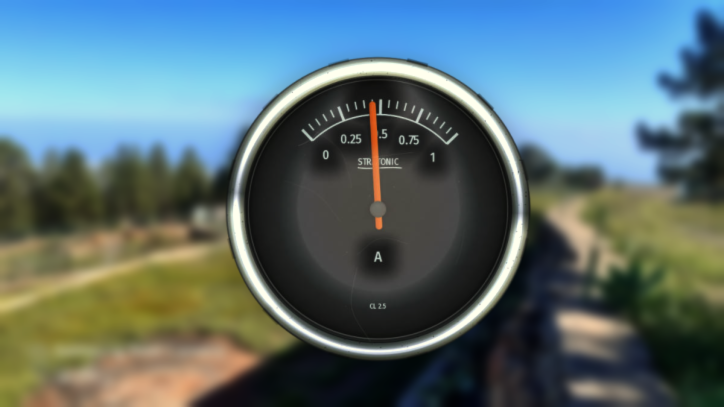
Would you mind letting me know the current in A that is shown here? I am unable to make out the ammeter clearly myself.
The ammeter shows 0.45 A
